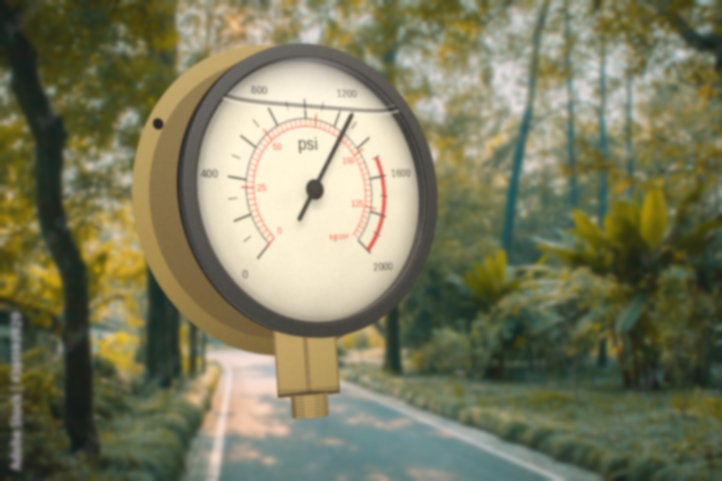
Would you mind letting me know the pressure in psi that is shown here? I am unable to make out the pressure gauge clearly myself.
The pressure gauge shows 1250 psi
